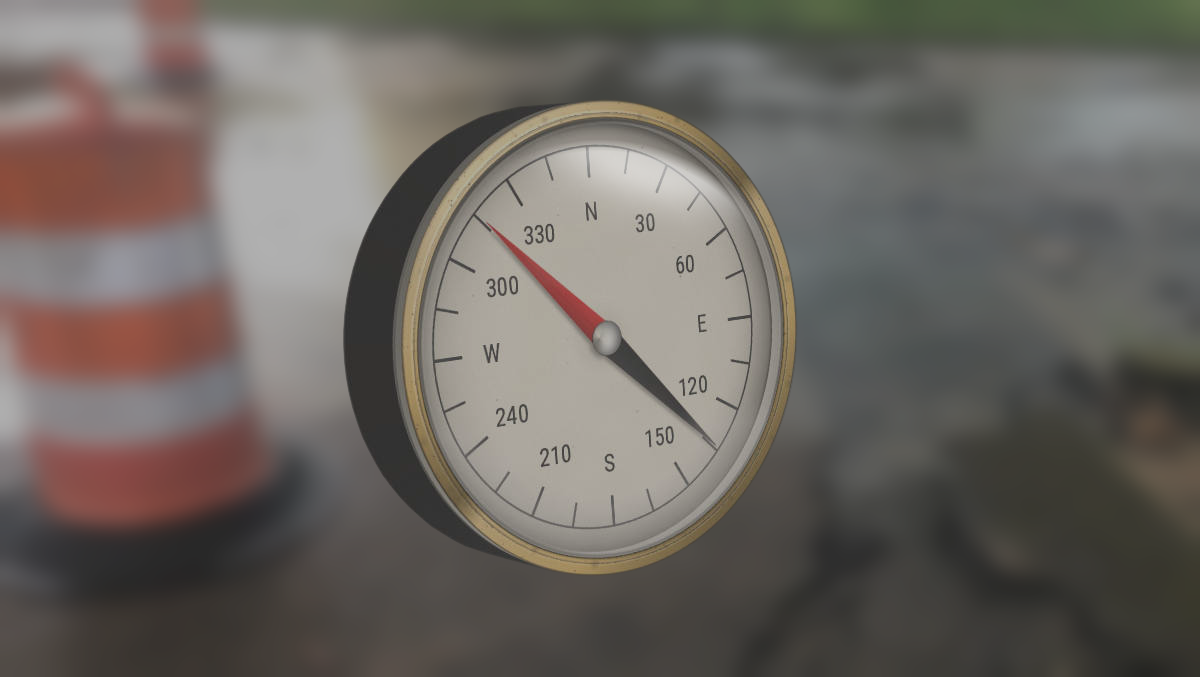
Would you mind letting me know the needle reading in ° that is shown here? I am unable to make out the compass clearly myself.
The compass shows 315 °
